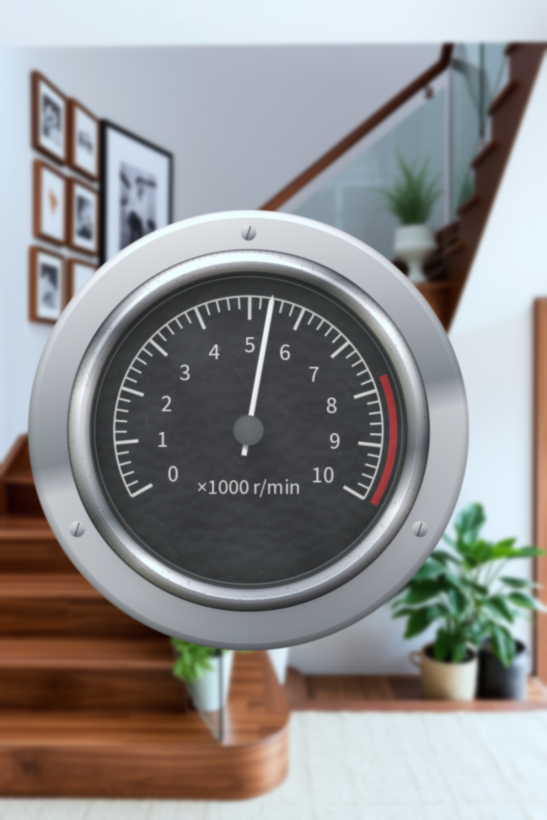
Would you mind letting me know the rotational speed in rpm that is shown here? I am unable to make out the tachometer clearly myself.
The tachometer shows 5400 rpm
